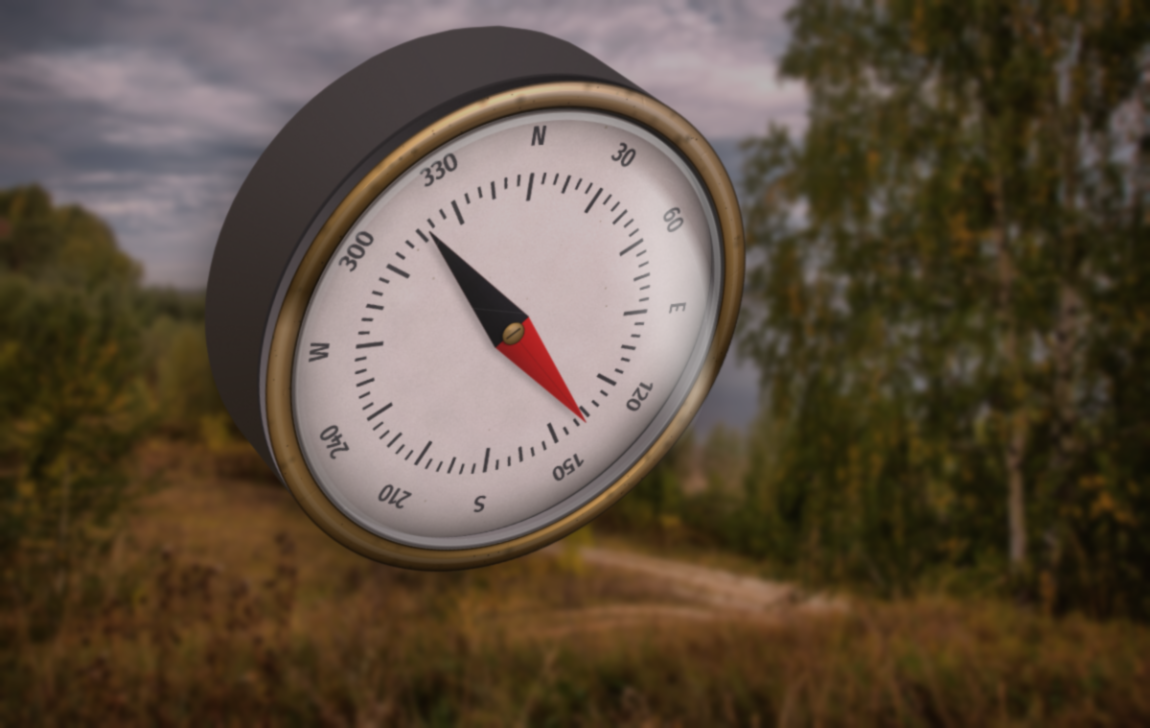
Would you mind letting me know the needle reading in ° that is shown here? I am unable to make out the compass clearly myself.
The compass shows 137.5 °
